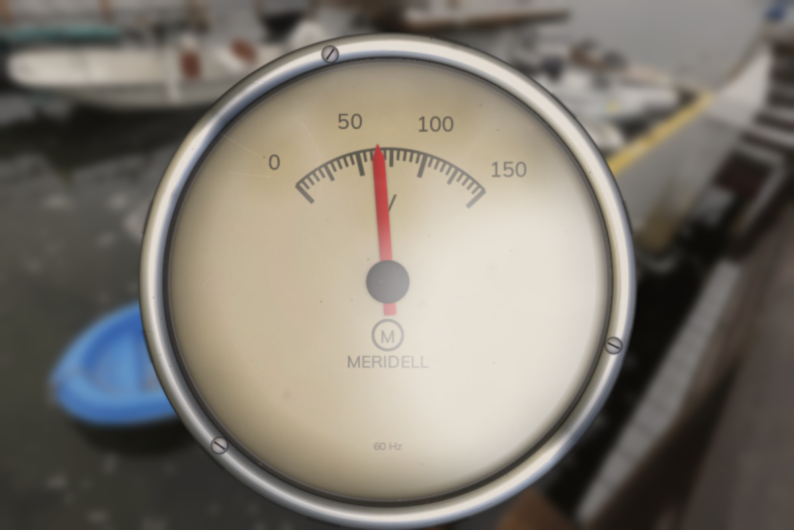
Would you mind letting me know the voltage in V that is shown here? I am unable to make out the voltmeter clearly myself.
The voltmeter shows 65 V
